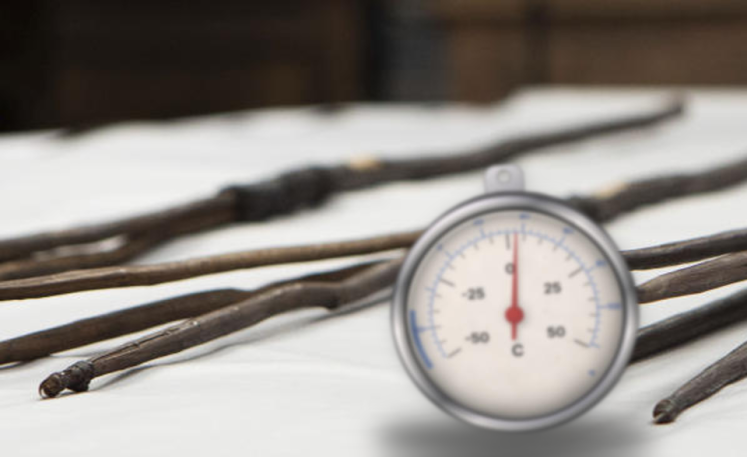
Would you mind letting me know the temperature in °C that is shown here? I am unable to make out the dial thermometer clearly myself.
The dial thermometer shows 2.5 °C
